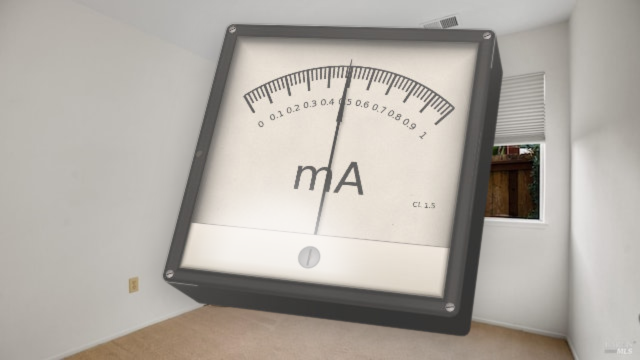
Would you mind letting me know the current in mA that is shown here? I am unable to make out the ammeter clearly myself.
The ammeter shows 0.5 mA
